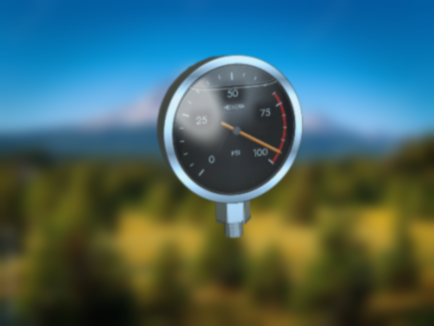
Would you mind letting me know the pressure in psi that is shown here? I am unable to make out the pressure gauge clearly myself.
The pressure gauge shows 95 psi
